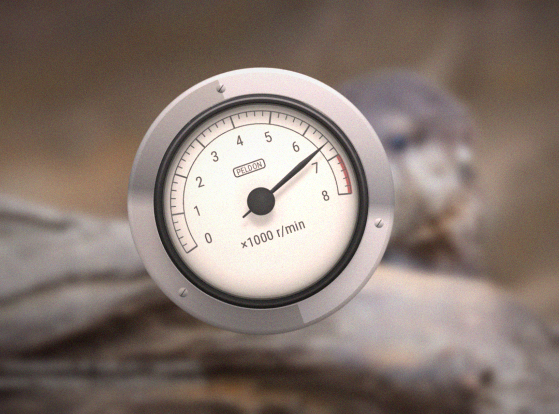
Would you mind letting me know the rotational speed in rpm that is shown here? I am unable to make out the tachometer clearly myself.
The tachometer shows 6600 rpm
